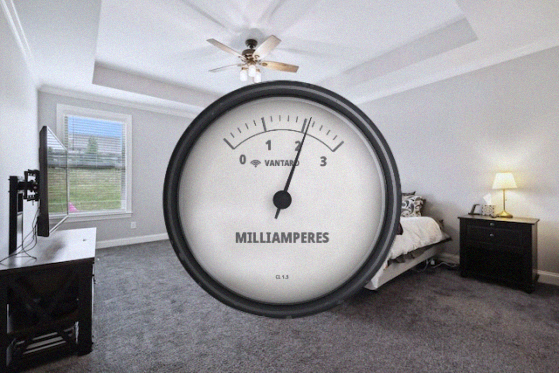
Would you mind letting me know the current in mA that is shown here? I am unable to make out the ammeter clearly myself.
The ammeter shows 2.1 mA
